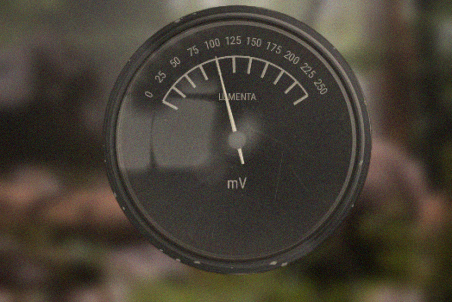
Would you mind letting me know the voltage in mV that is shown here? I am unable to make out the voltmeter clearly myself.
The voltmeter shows 100 mV
